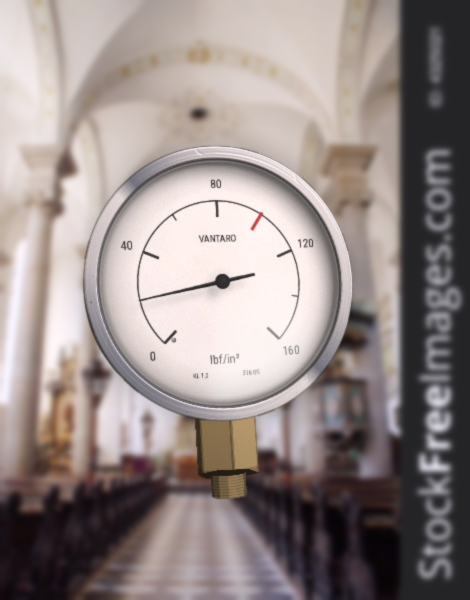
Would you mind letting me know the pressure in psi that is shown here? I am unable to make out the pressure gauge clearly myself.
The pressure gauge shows 20 psi
